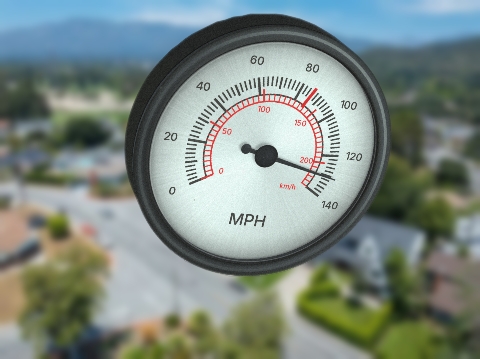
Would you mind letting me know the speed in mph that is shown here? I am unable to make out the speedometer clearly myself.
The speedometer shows 130 mph
